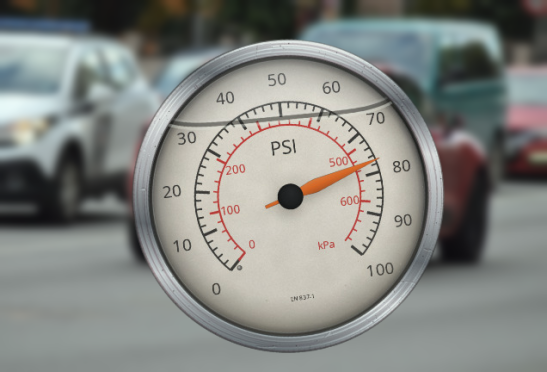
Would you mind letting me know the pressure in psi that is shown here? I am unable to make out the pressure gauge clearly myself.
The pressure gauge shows 77 psi
